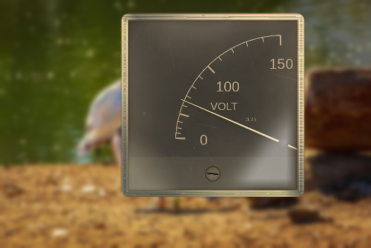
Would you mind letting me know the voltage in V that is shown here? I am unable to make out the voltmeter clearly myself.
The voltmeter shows 65 V
